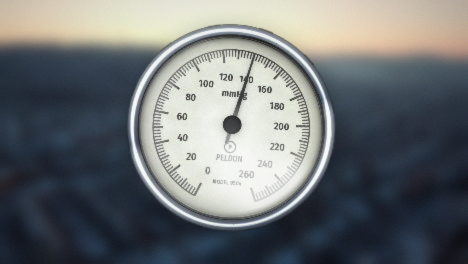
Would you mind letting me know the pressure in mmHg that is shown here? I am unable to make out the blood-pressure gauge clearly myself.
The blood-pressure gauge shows 140 mmHg
